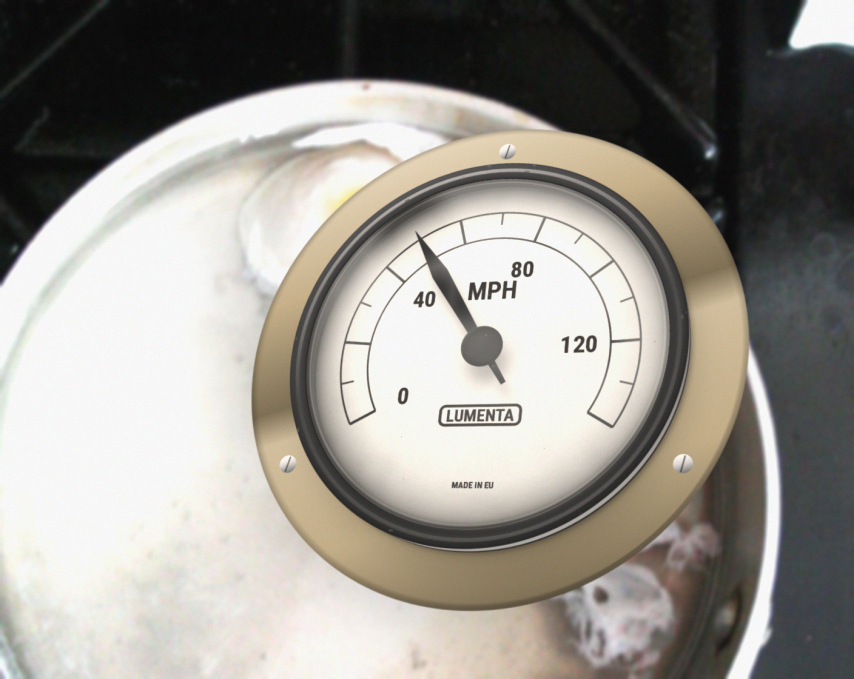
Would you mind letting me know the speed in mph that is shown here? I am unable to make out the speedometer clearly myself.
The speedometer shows 50 mph
